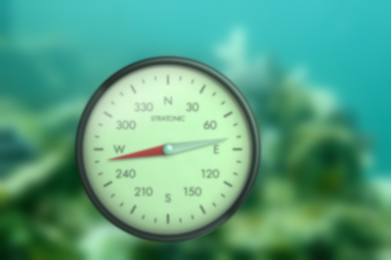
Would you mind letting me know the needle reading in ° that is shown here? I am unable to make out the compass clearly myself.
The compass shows 260 °
